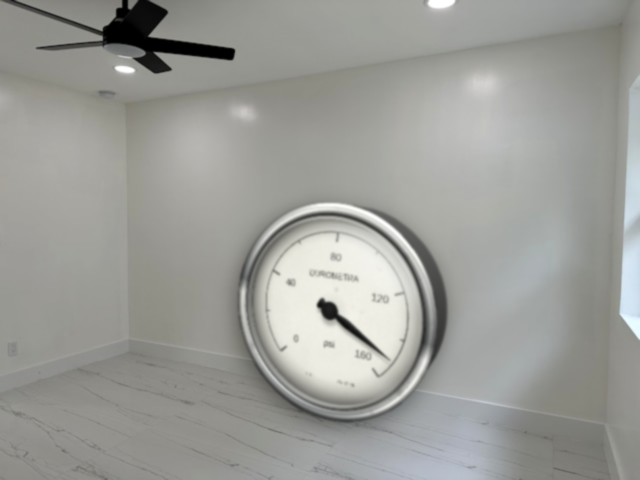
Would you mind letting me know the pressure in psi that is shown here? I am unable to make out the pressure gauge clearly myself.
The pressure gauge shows 150 psi
